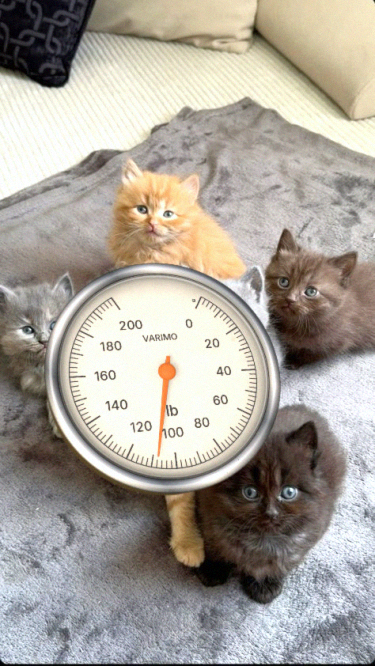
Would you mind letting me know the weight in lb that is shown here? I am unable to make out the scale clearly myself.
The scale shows 108 lb
